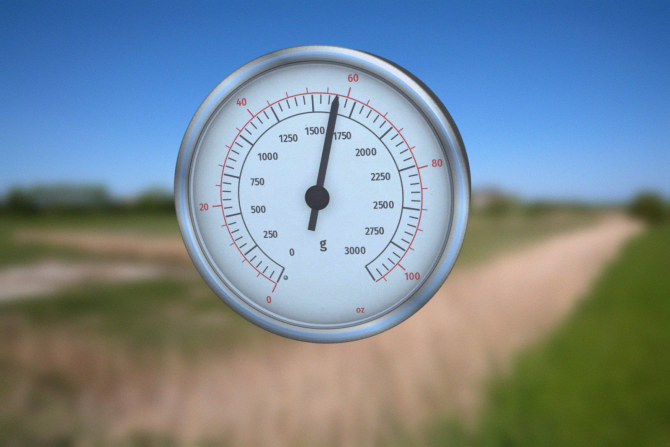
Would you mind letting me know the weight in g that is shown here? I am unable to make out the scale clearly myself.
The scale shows 1650 g
